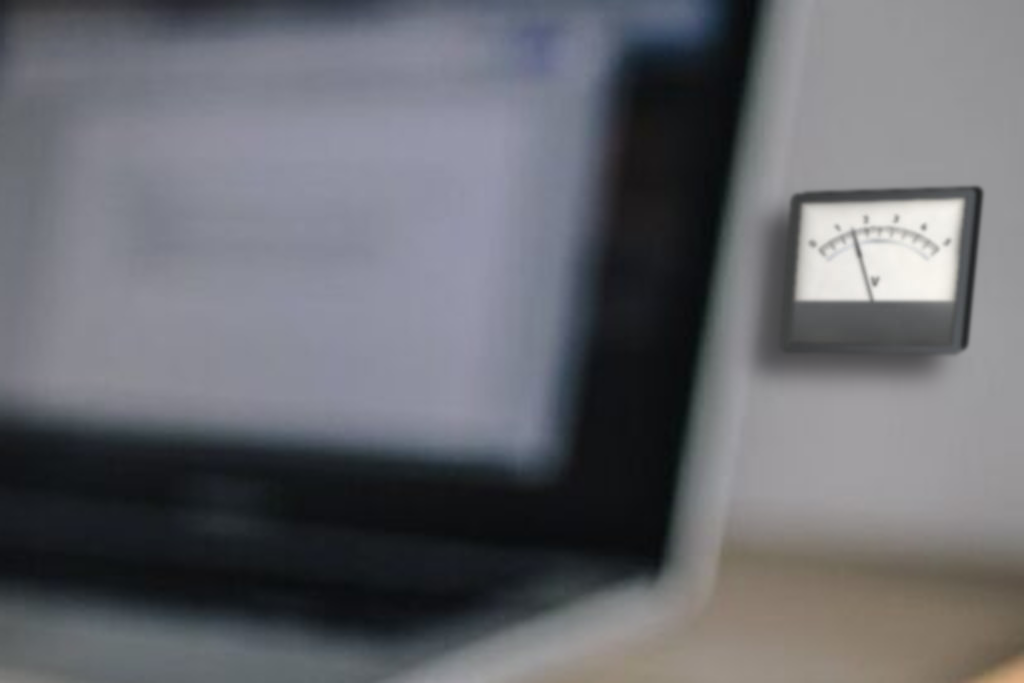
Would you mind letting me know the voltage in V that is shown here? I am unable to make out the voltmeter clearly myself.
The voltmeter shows 1.5 V
